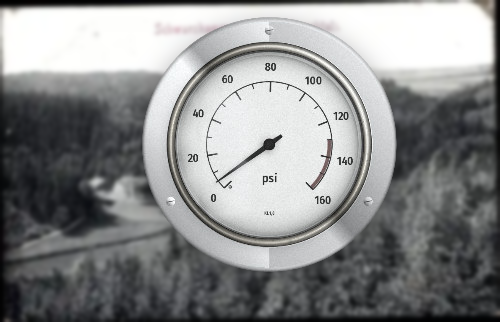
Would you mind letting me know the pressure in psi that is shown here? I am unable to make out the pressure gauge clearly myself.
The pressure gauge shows 5 psi
